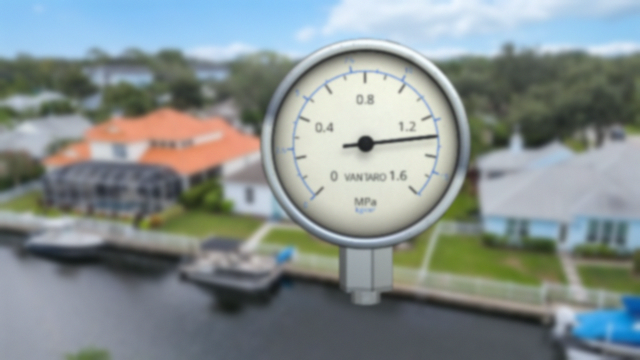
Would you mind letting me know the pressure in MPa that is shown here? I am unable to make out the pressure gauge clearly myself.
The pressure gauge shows 1.3 MPa
